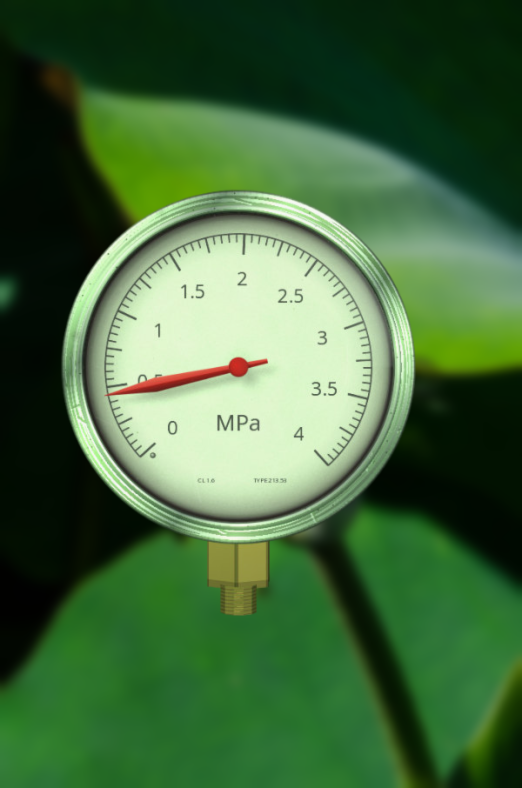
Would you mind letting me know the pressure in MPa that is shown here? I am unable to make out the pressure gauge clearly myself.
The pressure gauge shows 0.45 MPa
